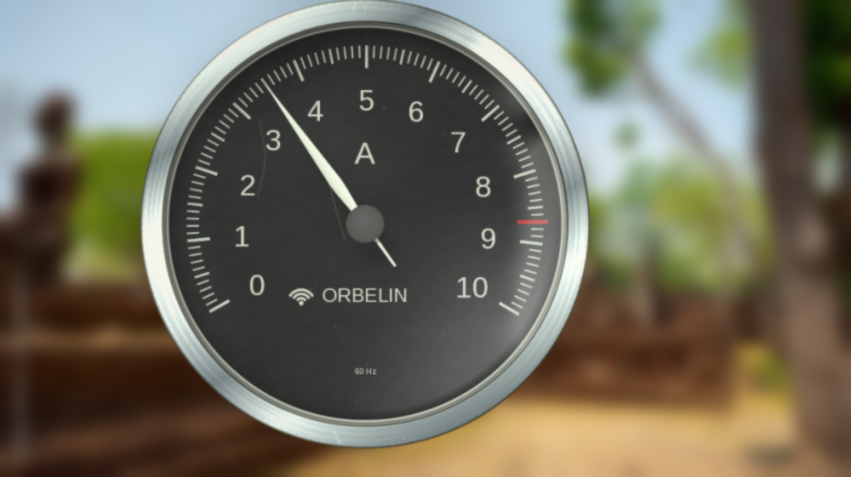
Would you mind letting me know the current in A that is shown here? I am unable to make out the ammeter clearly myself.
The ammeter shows 3.5 A
